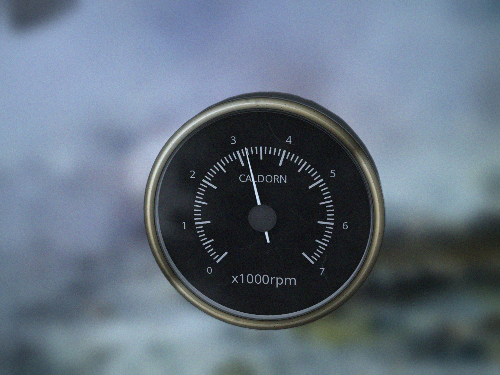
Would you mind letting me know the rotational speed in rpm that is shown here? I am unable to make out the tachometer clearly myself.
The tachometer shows 3200 rpm
